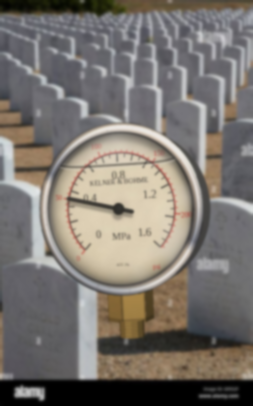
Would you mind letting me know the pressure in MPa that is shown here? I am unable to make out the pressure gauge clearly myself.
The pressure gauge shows 0.35 MPa
